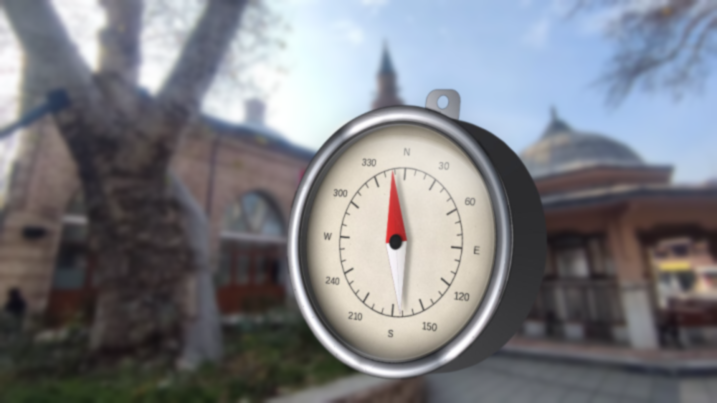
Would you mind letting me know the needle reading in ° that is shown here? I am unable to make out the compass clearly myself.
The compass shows 350 °
